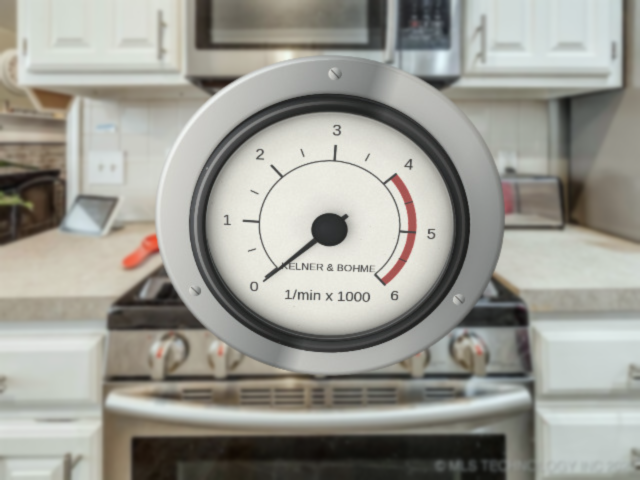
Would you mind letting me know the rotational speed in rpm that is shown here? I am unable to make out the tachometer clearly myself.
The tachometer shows 0 rpm
